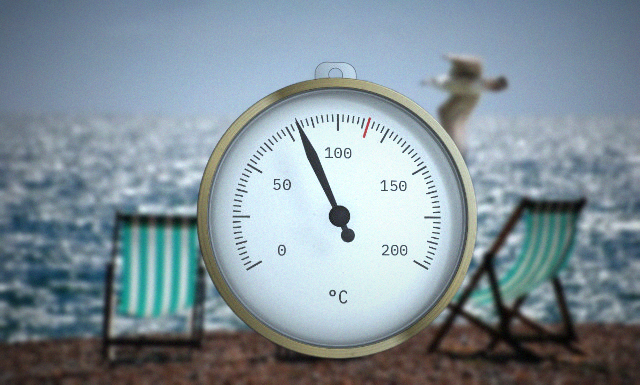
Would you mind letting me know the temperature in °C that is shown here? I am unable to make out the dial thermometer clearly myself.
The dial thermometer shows 80 °C
